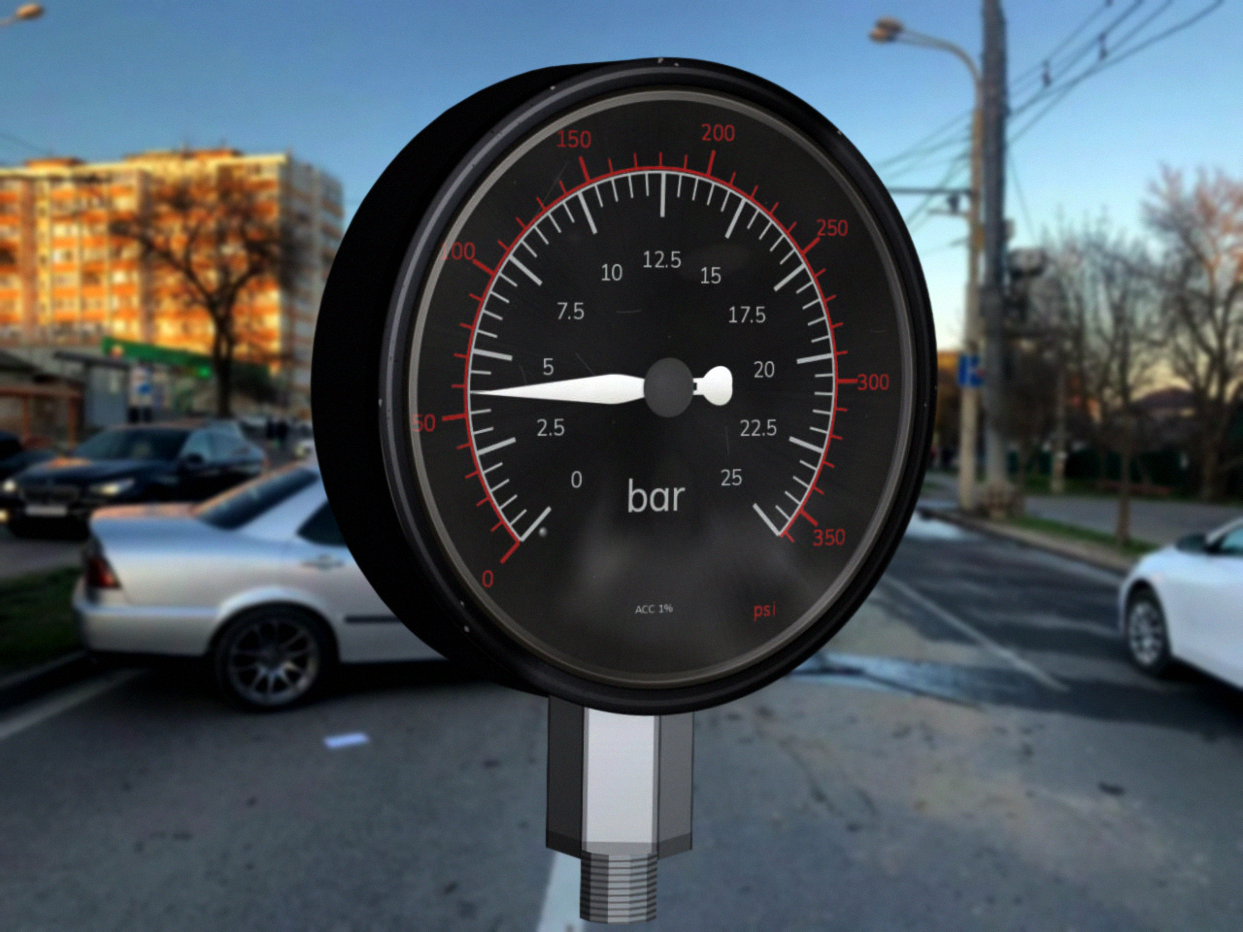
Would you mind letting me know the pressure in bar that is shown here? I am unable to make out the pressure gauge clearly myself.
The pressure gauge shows 4 bar
